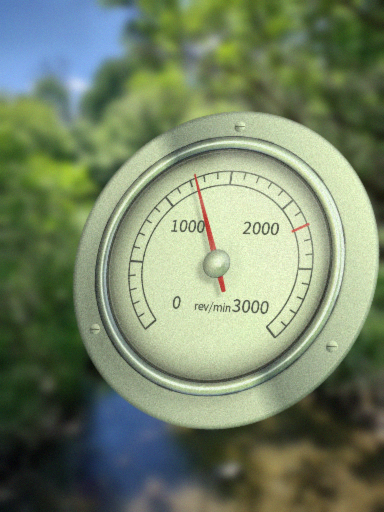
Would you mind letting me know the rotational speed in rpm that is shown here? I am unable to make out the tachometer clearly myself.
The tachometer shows 1250 rpm
